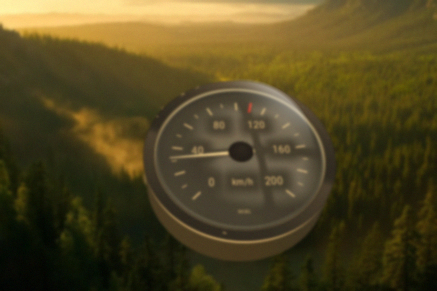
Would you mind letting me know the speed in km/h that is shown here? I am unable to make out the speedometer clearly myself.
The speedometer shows 30 km/h
